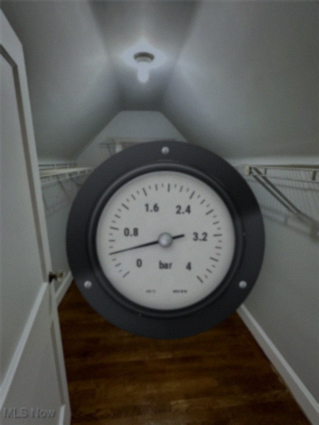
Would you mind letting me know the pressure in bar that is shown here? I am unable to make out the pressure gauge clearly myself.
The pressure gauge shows 0.4 bar
